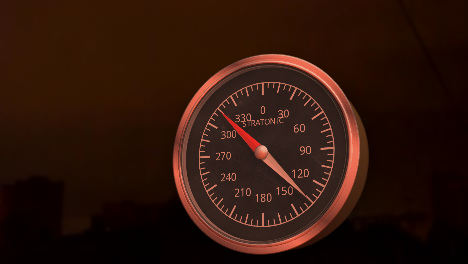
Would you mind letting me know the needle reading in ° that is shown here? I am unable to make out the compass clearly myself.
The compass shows 315 °
